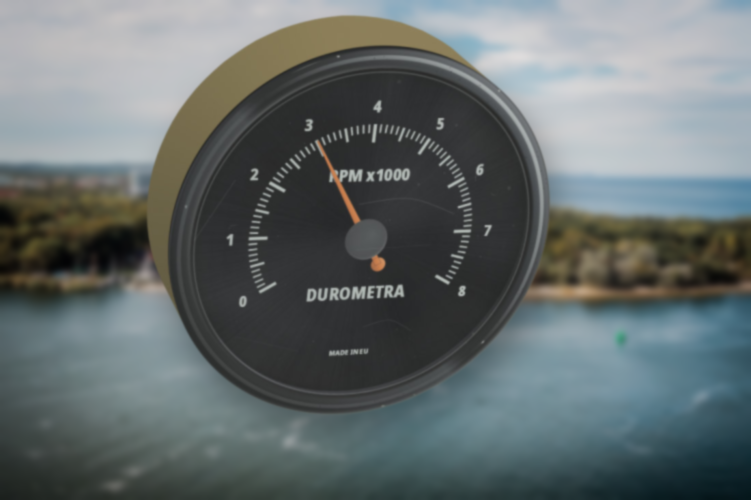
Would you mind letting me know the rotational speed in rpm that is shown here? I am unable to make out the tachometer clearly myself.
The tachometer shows 3000 rpm
